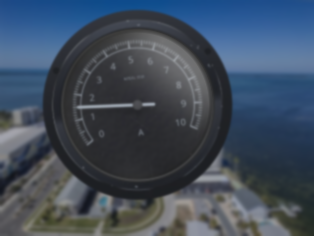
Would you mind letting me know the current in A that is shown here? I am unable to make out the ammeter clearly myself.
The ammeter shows 1.5 A
